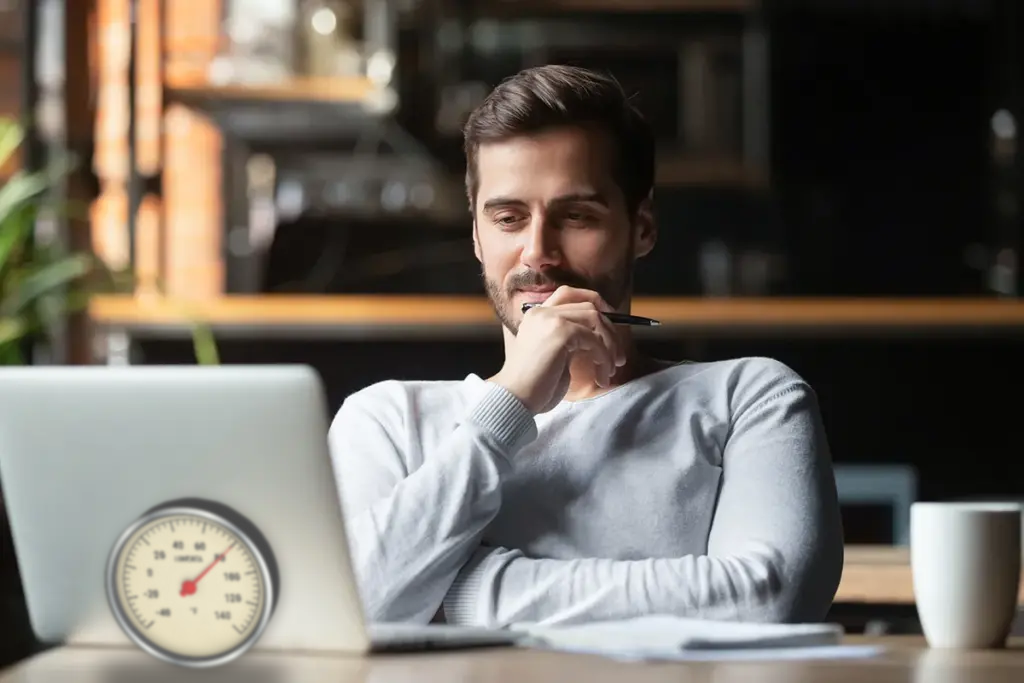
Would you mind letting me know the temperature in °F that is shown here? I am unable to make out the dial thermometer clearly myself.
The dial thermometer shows 80 °F
